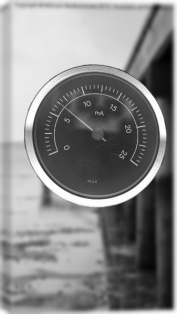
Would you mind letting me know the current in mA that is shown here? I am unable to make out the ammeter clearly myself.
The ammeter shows 6.5 mA
